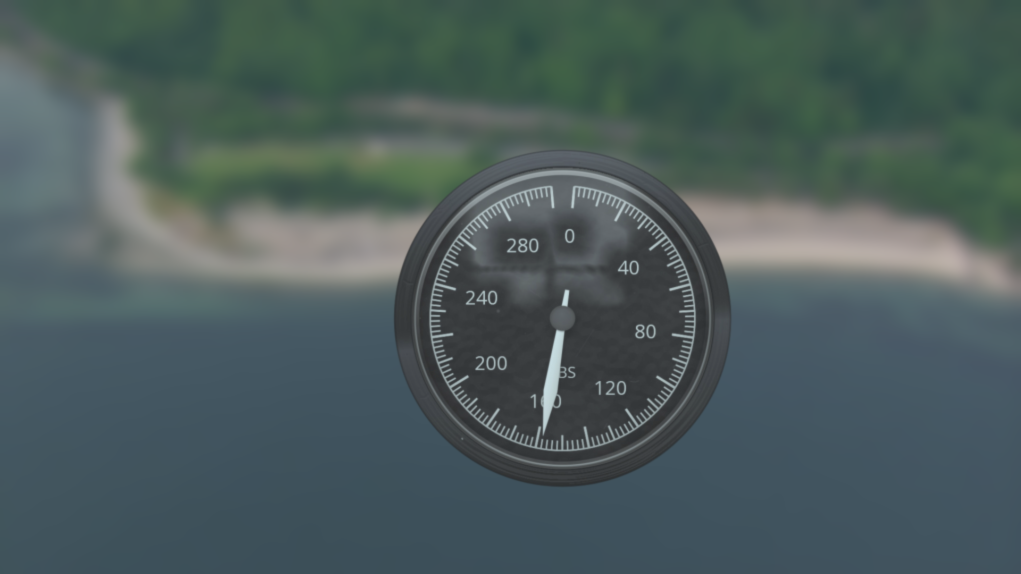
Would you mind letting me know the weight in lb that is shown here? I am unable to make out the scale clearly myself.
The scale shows 158 lb
